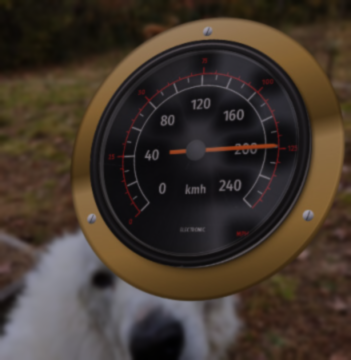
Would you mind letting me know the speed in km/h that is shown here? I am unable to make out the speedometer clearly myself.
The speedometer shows 200 km/h
